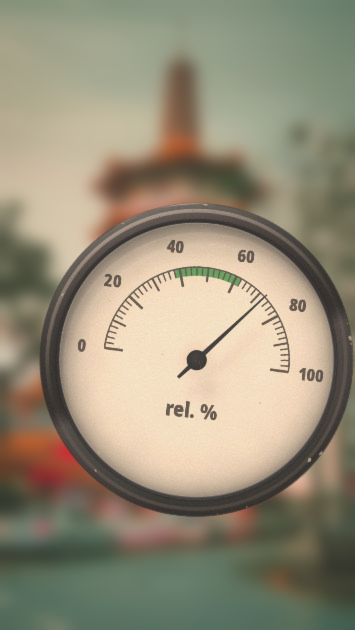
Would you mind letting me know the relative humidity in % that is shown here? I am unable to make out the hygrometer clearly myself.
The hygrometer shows 72 %
